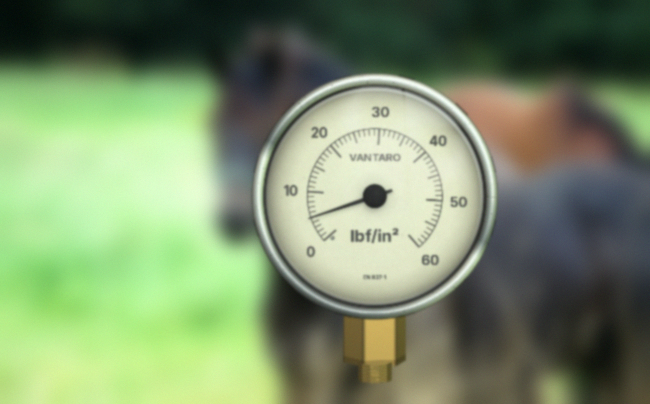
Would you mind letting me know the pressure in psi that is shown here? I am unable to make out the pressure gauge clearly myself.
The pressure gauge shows 5 psi
